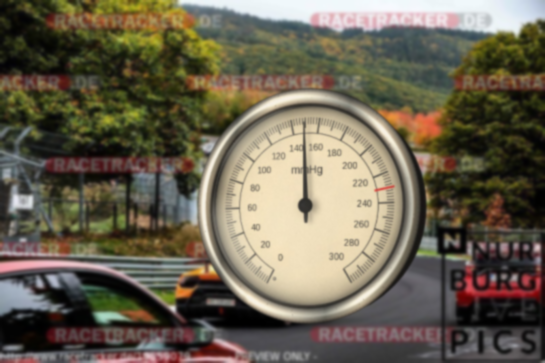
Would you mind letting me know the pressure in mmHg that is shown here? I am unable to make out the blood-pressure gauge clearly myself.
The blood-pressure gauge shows 150 mmHg
